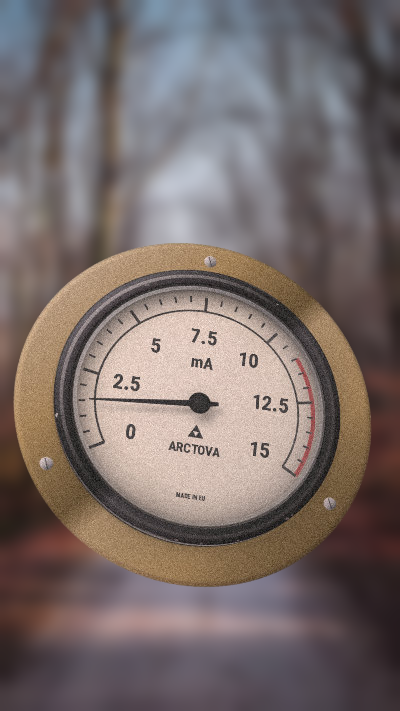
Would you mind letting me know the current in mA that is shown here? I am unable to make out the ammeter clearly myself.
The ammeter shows 1.5 mA
